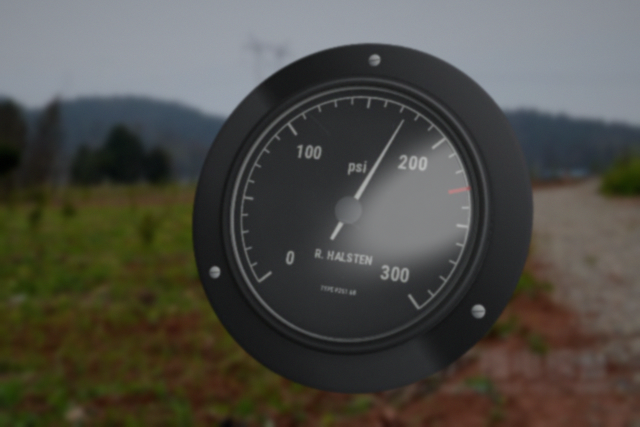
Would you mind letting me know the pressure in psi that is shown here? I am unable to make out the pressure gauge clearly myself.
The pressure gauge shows 175 psi
